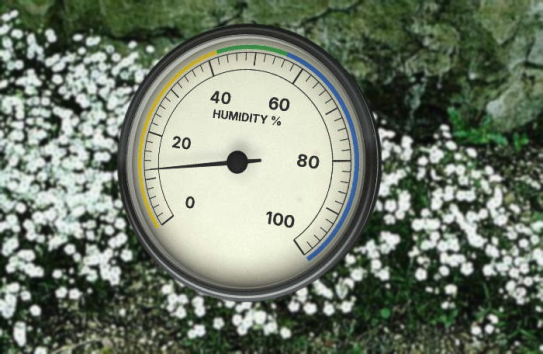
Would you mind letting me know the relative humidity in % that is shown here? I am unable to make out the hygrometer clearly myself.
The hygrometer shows 12 %
